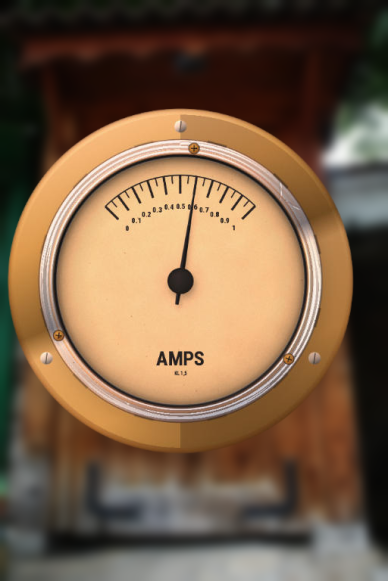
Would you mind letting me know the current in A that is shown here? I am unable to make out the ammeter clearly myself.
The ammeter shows 0.6 A
